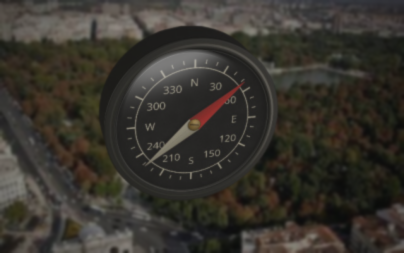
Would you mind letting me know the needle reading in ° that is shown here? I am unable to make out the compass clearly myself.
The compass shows 50 °
